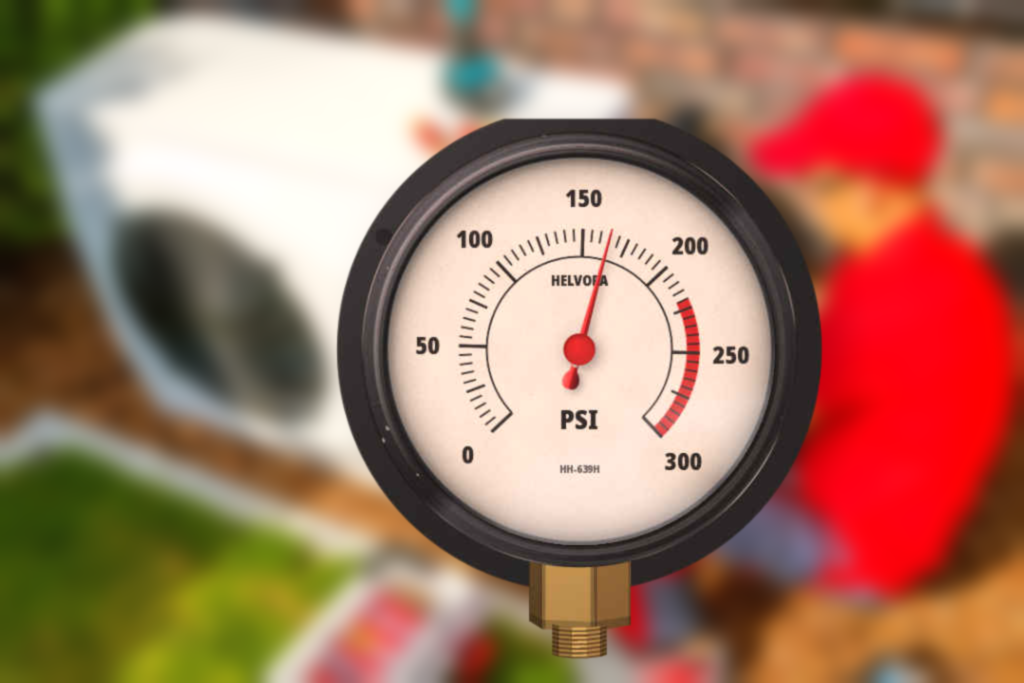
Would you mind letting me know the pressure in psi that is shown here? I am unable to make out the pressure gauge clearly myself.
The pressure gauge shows 165 psi
